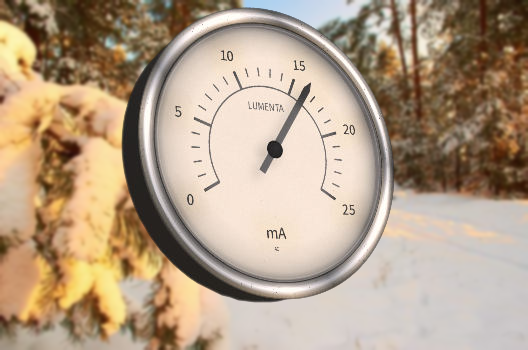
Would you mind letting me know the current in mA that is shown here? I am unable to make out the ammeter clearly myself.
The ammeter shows 16 mA
